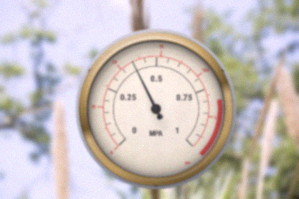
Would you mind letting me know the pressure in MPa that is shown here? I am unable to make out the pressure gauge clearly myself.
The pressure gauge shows 0.4 MPa
